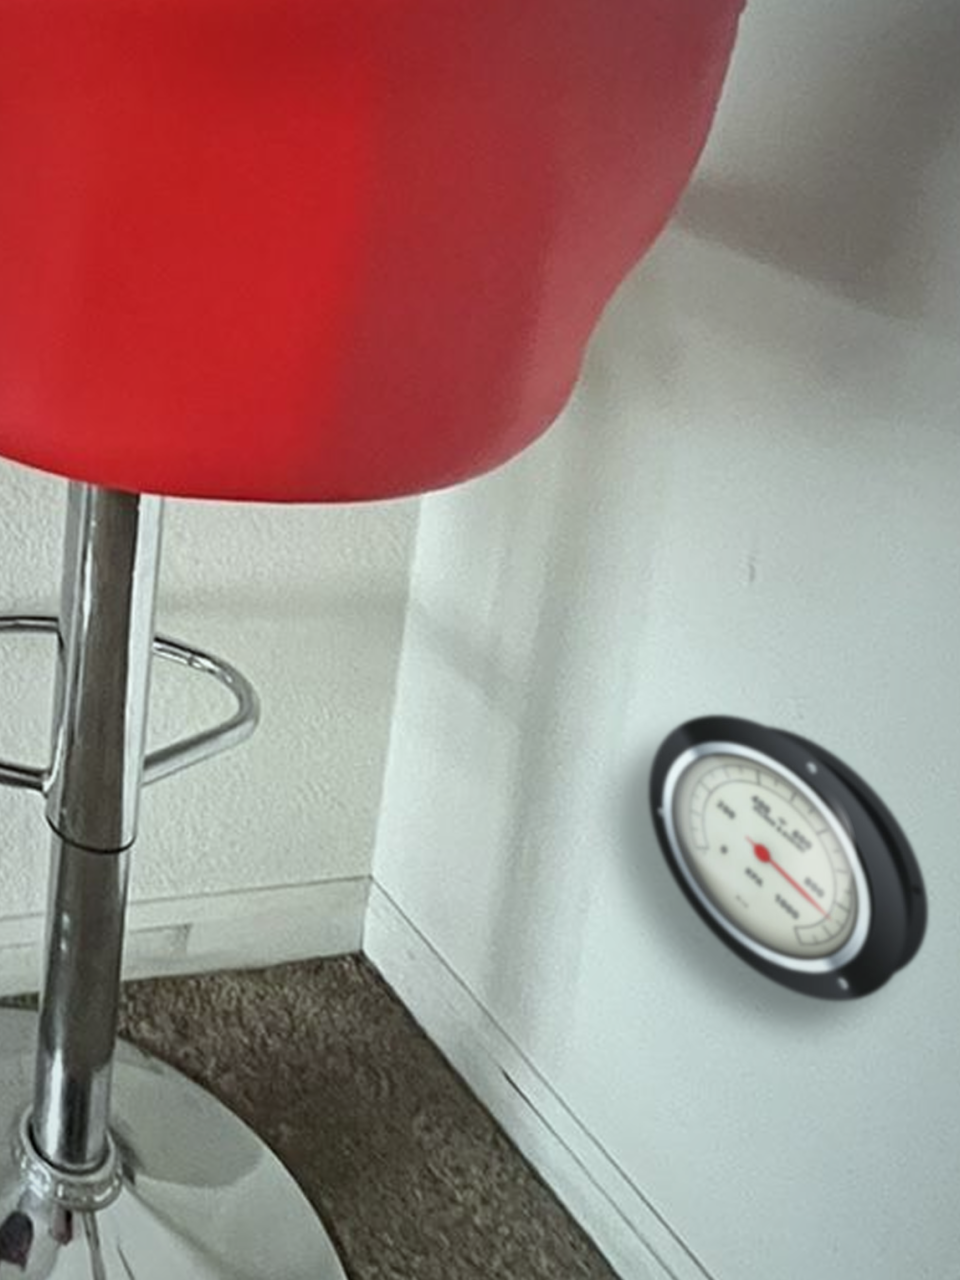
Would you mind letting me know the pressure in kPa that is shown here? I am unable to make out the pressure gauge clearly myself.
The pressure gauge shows 850 kPa
